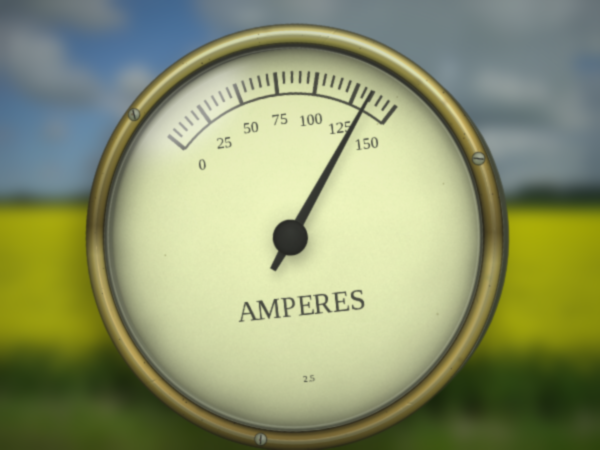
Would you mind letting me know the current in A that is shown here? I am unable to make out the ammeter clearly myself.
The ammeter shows 135 A
